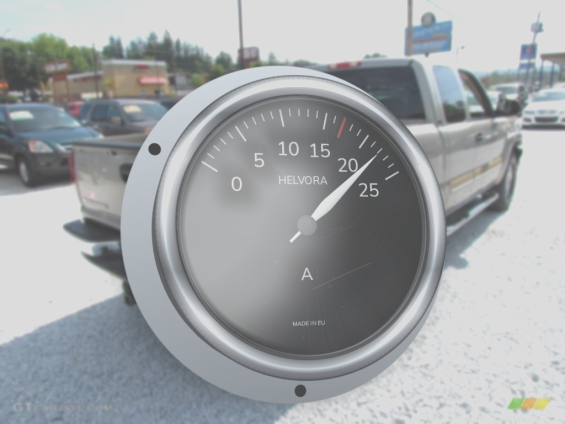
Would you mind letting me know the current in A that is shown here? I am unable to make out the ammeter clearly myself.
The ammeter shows 22 A
